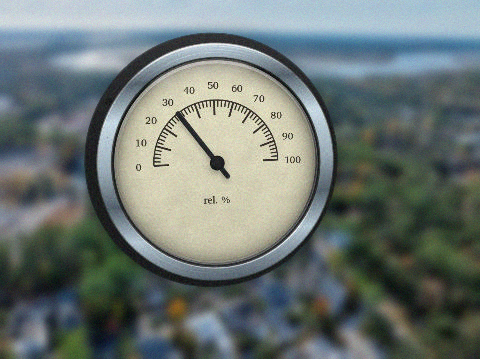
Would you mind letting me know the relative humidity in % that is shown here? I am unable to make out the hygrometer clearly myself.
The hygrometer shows 30 %
